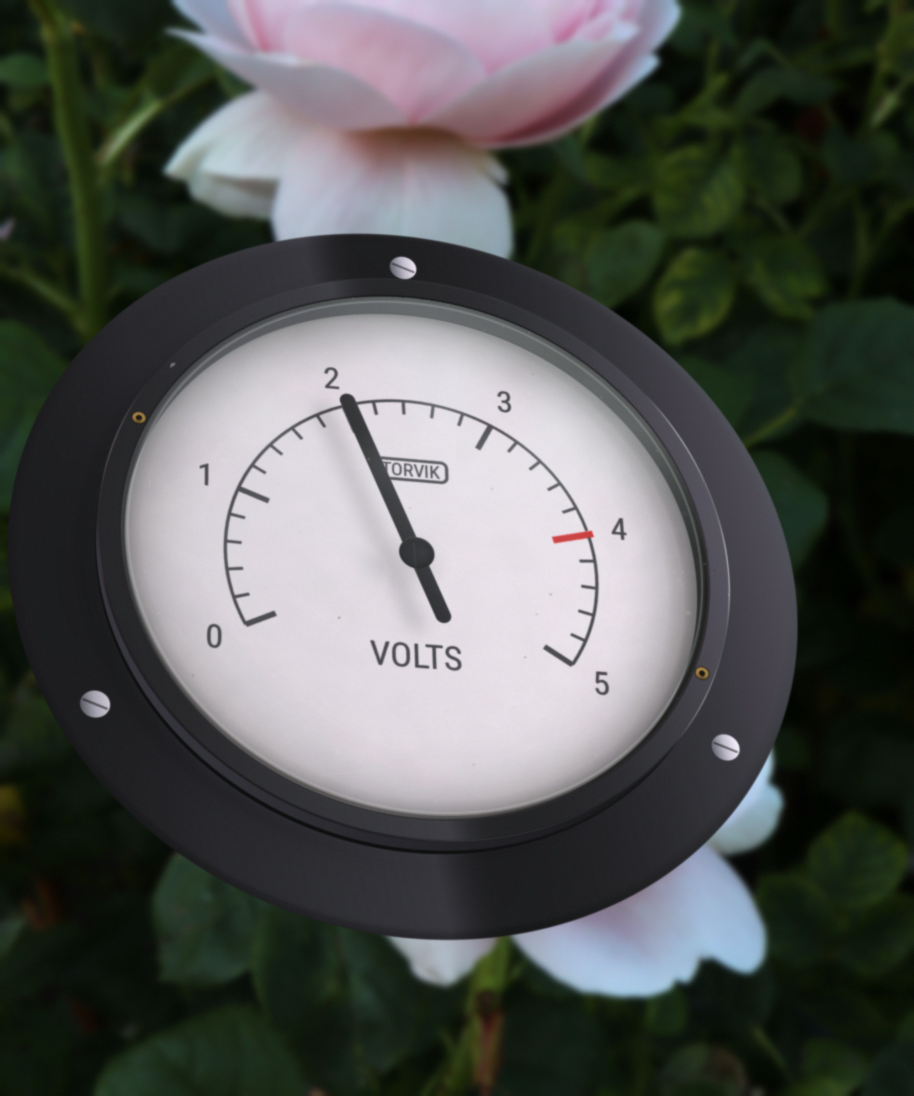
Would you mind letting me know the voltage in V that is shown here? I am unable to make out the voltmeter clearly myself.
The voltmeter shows 2 V
